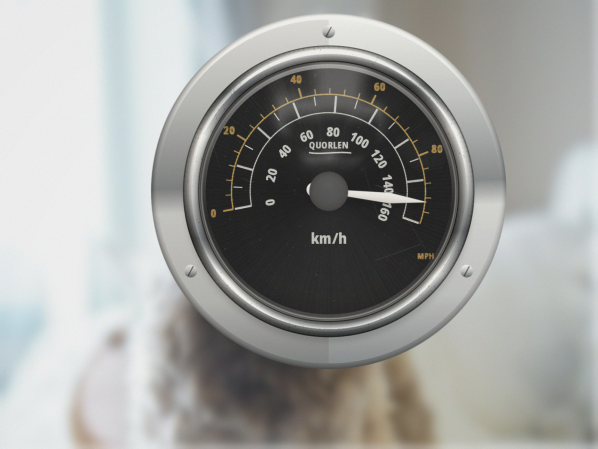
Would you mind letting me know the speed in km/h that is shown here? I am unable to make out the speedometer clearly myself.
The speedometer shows 150 km/h
